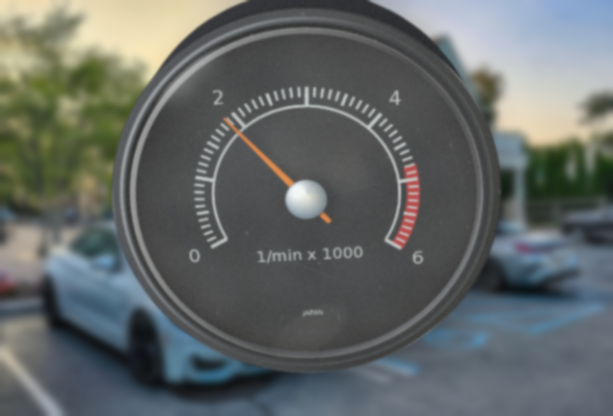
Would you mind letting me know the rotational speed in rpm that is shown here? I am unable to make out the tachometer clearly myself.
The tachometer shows 1900 rpm
